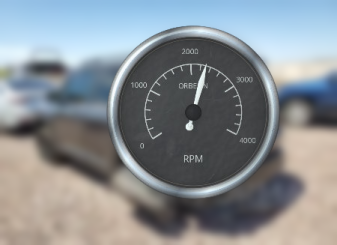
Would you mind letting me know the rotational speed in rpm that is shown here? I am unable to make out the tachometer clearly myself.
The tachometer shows 2300 rpm
